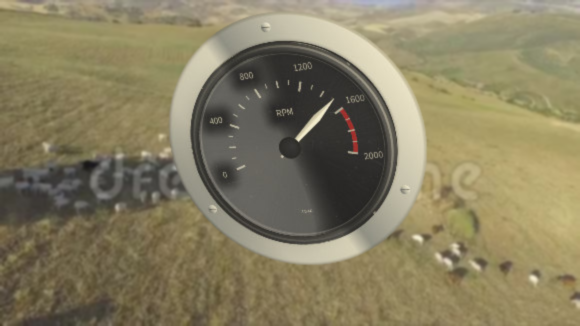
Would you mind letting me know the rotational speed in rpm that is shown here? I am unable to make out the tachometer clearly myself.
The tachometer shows 1500 rpm
